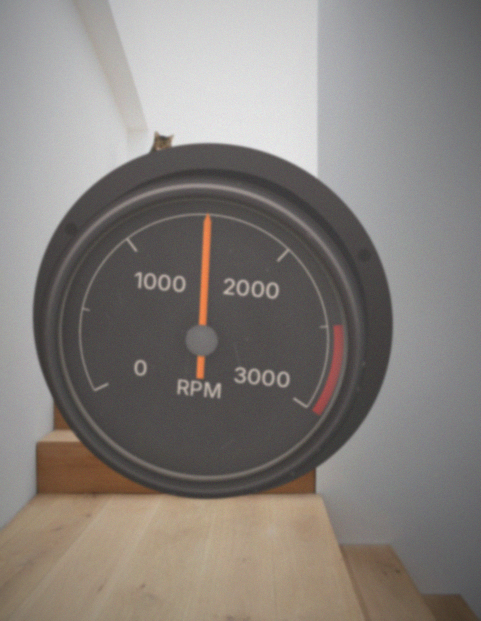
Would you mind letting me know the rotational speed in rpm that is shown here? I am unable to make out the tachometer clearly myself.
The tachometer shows 1500 rpm
